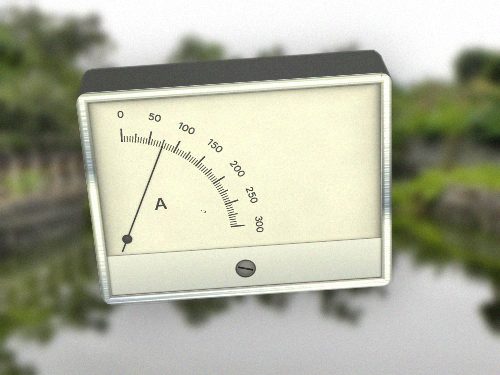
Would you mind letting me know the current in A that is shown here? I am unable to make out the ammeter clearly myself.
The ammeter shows 75 A
